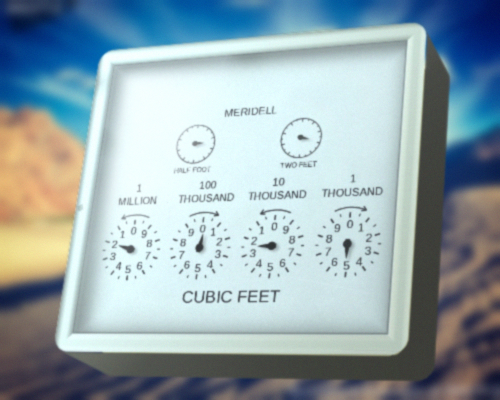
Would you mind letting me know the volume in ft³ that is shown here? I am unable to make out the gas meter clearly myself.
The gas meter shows 202500 ft³
